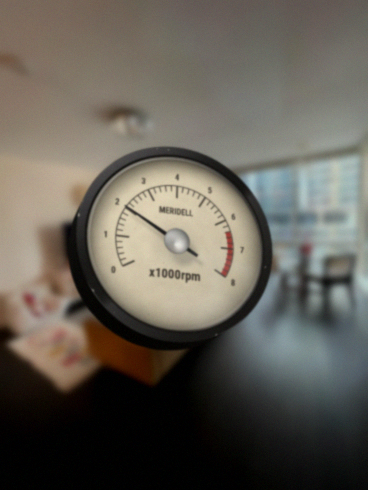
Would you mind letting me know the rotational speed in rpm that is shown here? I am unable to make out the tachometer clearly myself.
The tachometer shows 2000 rpm
